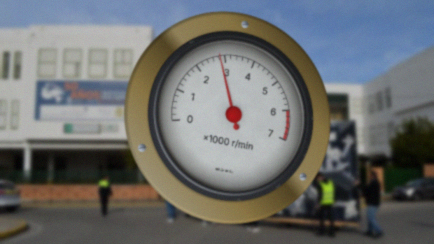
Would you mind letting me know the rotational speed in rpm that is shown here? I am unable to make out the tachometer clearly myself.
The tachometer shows 2800 rpm
